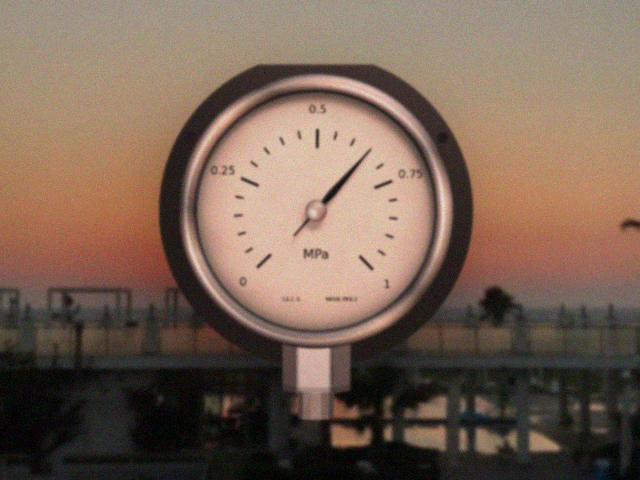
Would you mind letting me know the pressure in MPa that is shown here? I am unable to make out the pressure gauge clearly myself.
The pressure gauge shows 0.65 MPa
